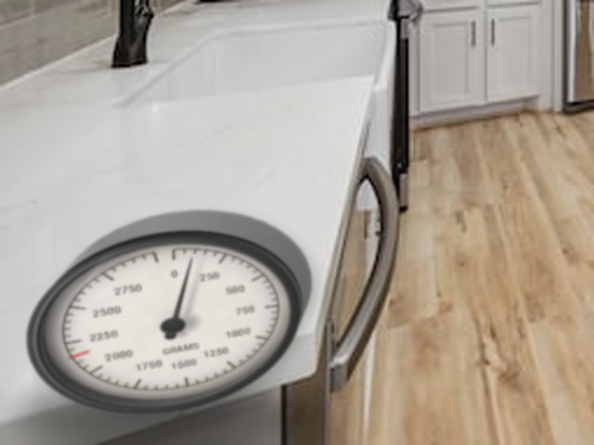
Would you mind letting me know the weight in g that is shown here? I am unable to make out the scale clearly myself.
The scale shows 100 g
